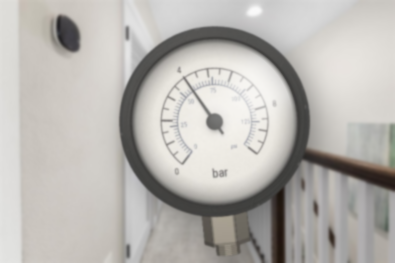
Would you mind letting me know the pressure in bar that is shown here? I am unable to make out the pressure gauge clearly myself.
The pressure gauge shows 4 bar
